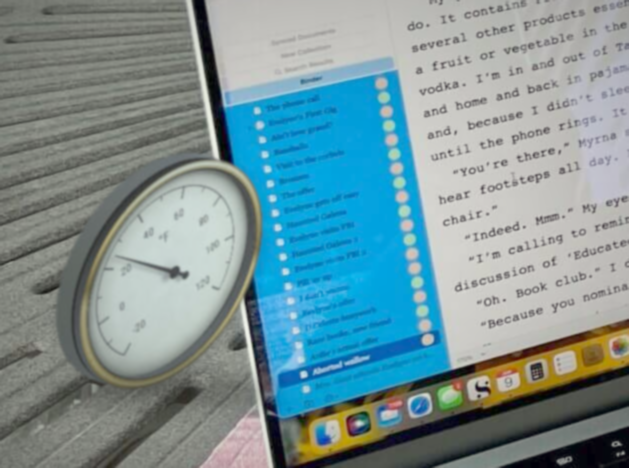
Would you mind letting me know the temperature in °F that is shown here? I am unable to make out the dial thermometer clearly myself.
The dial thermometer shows 25 °F
